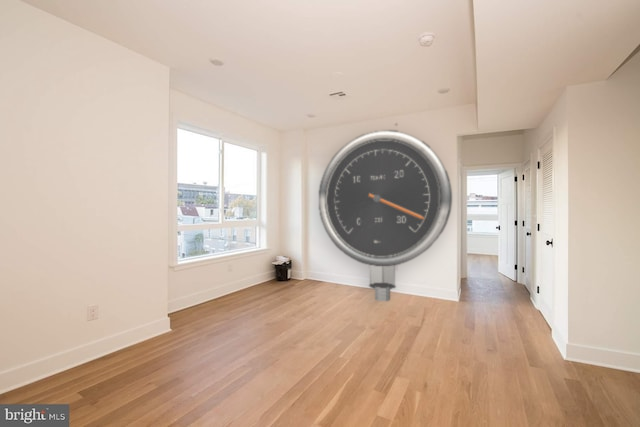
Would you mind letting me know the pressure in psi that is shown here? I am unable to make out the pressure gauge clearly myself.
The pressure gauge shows 28 psi
